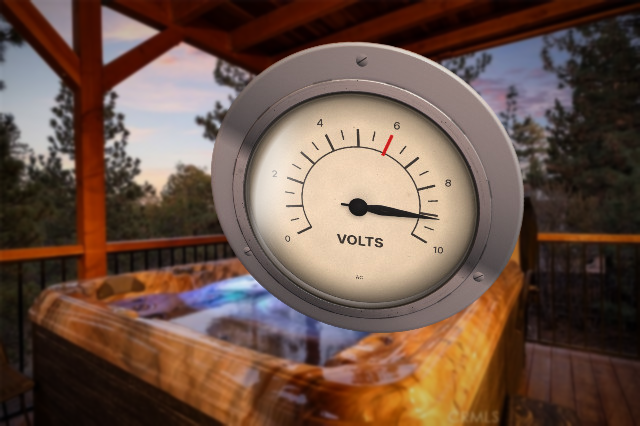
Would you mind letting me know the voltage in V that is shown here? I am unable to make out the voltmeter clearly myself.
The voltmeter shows 9 V
